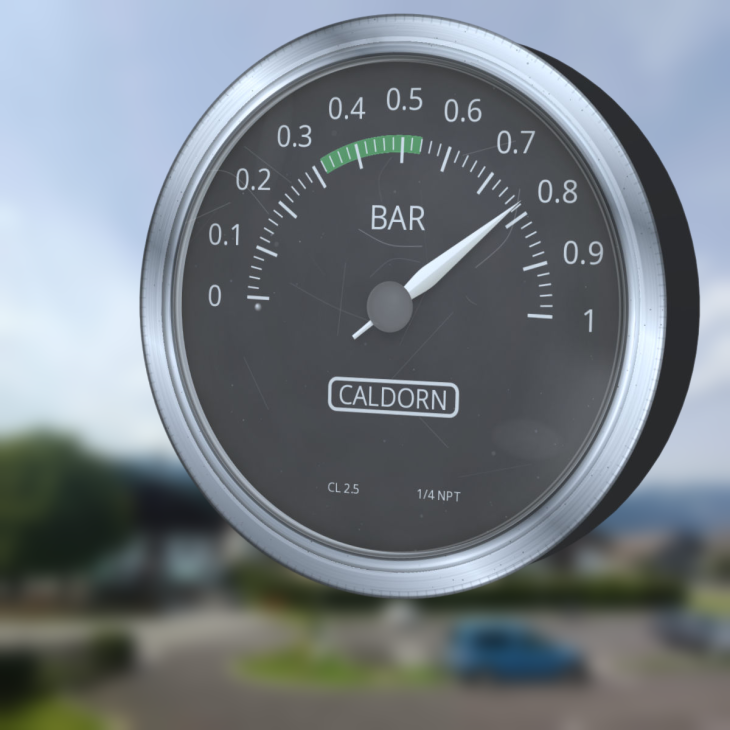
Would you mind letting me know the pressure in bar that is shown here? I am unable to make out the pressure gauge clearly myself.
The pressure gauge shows 0.78 bar
